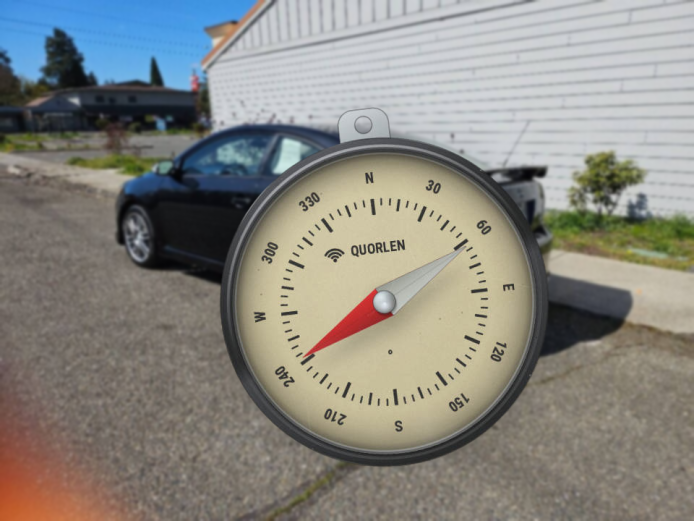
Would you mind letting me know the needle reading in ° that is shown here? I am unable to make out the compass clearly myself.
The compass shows 242.5 °
